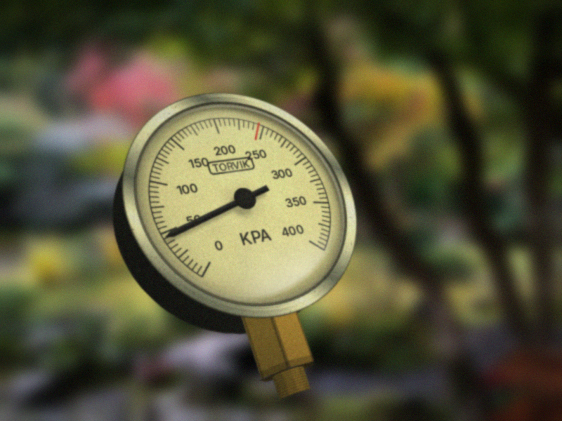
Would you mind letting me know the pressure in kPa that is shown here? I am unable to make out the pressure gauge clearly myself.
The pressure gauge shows 45 kPa
